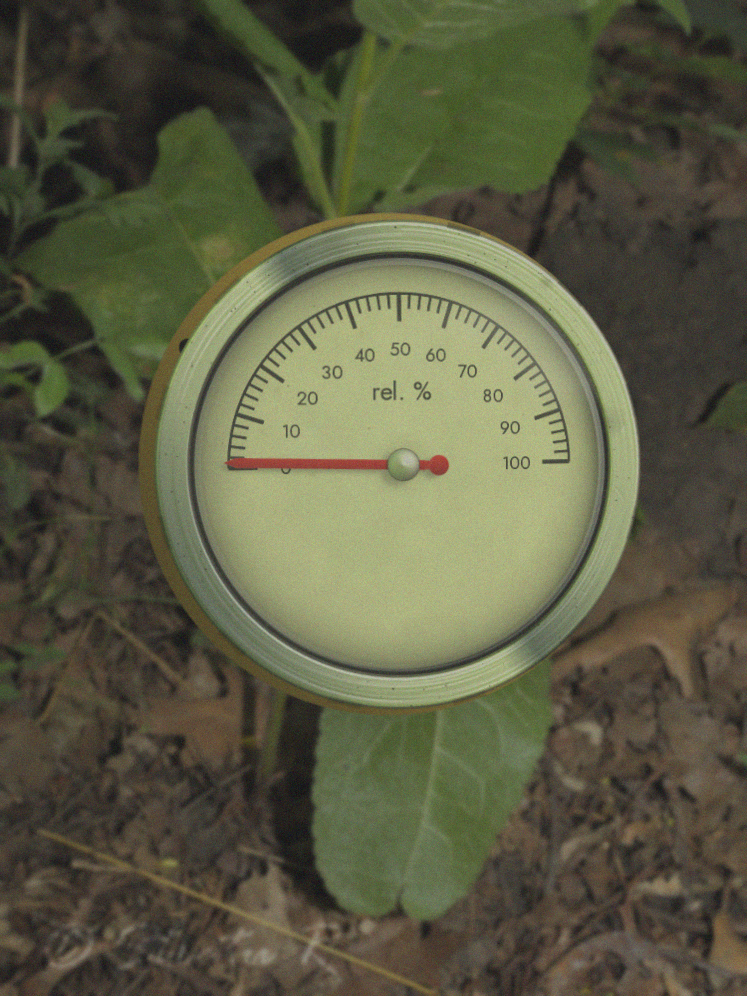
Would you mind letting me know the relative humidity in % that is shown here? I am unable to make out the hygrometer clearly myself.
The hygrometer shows 1 %
